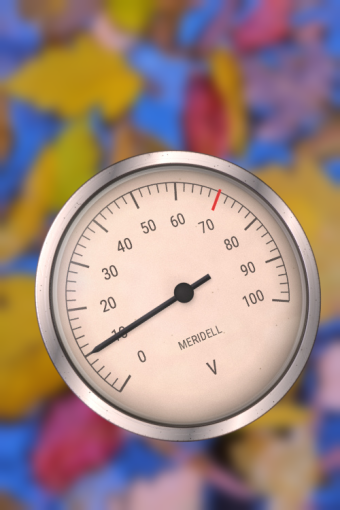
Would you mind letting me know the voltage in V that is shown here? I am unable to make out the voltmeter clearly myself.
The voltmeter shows 10 V
